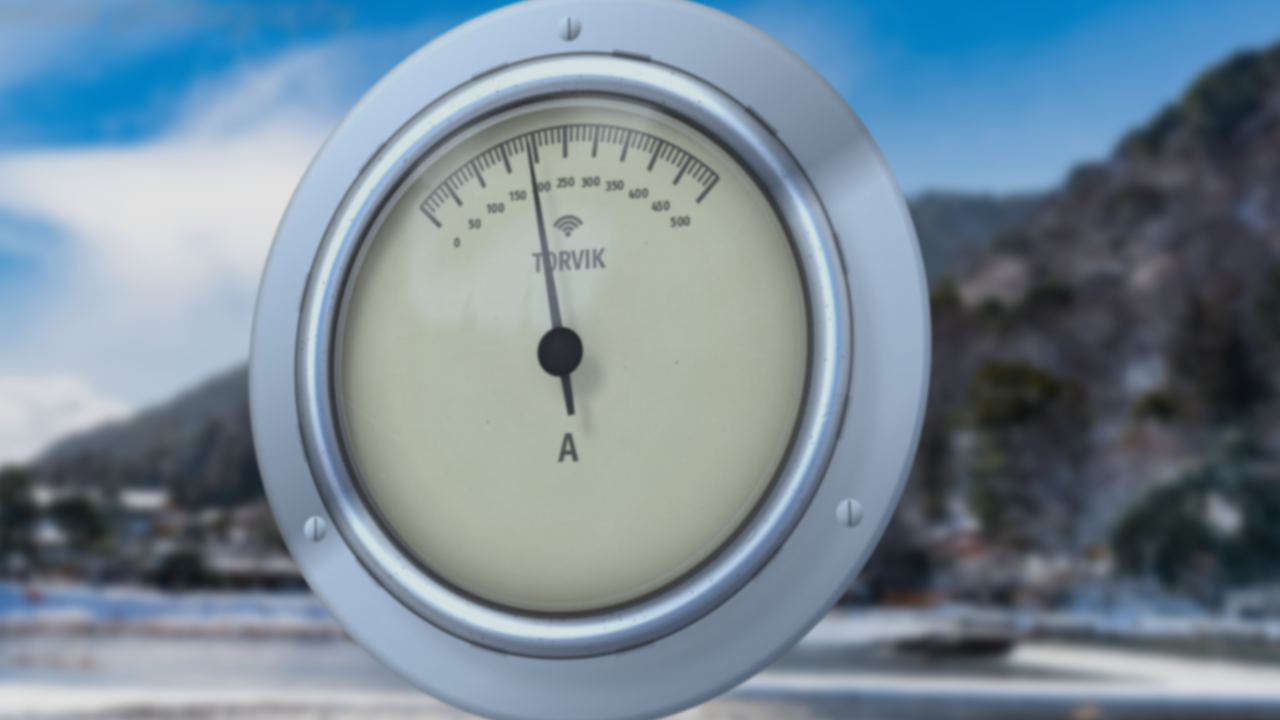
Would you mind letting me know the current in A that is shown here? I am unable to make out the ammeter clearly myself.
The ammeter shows 200 A
